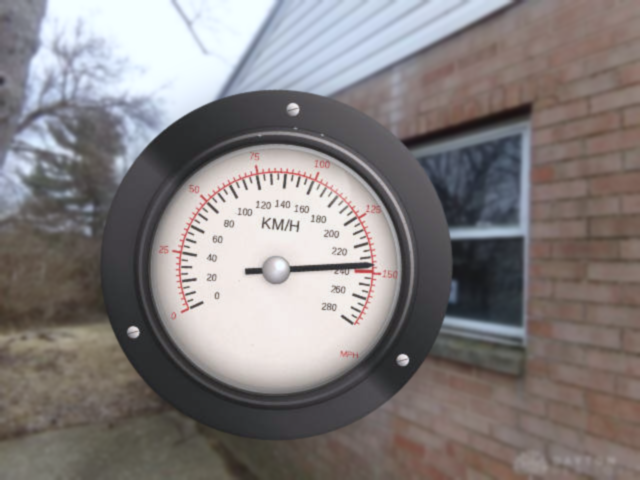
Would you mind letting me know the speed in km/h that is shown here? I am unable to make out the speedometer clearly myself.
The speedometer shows 235 km/h
